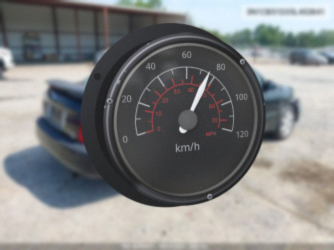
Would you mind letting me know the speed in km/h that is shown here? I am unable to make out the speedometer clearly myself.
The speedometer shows 75 km/h
